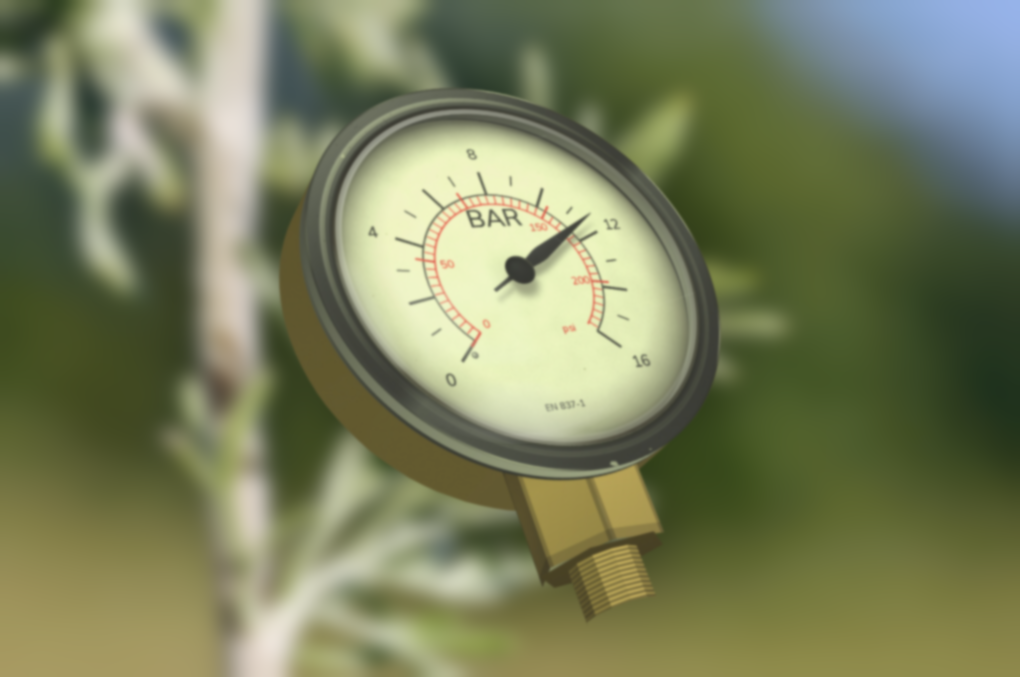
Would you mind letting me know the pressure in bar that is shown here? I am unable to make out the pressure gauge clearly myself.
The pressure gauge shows 11.5 bar
